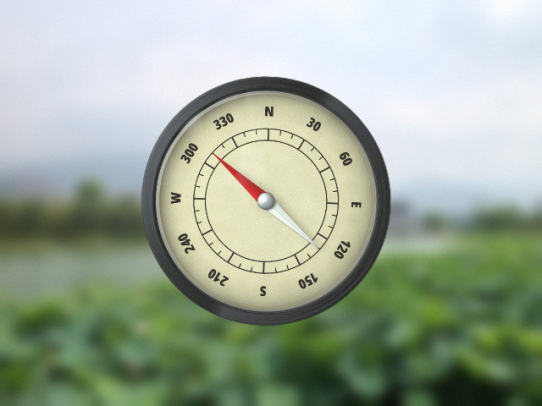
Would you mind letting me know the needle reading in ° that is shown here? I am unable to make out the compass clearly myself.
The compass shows 310 °
